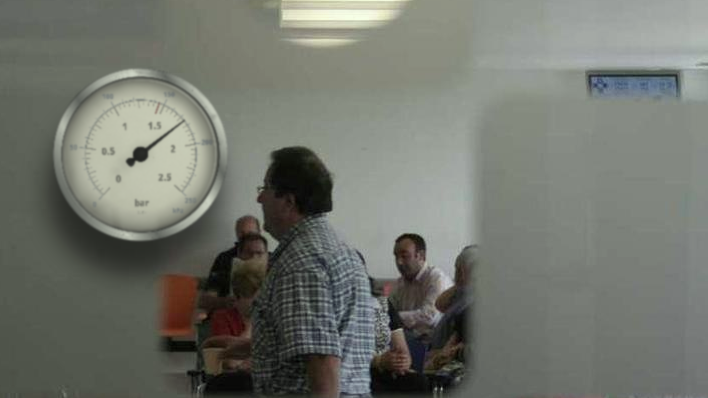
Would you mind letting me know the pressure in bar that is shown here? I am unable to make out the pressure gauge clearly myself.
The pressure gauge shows 1.75 bar
